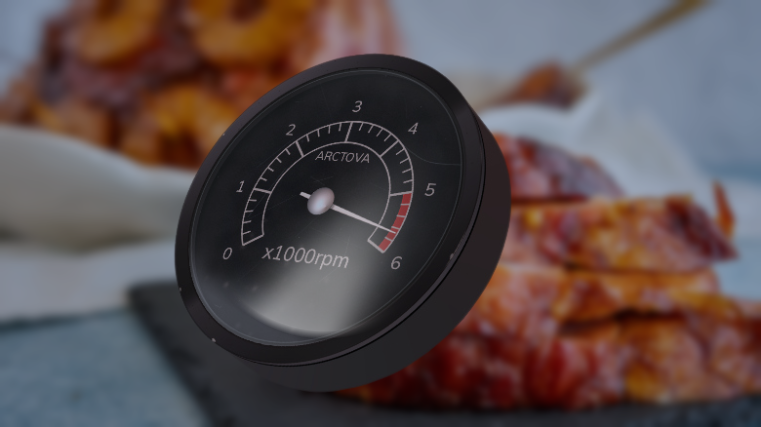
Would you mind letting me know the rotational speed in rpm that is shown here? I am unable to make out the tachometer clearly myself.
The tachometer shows 5700 rpm
